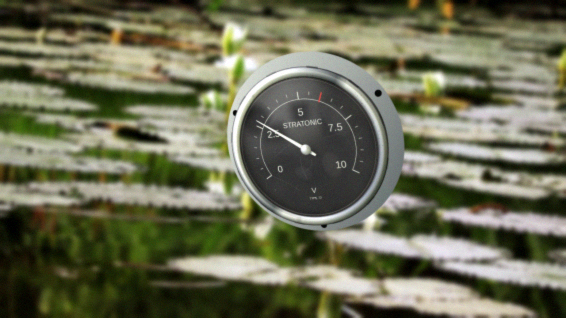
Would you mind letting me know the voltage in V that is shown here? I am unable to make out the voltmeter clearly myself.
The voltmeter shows 2.75 V
